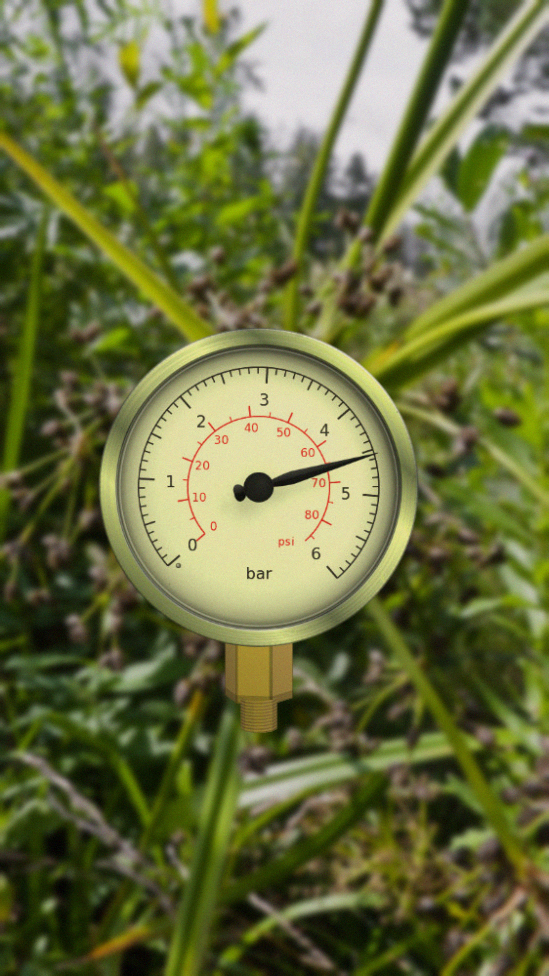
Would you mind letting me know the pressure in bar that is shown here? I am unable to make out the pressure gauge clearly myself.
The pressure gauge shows 4.55 bar
